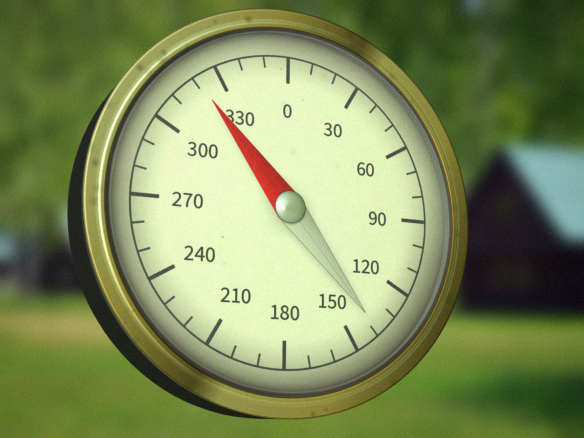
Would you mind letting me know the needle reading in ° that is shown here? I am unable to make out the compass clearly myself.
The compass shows 320 °
